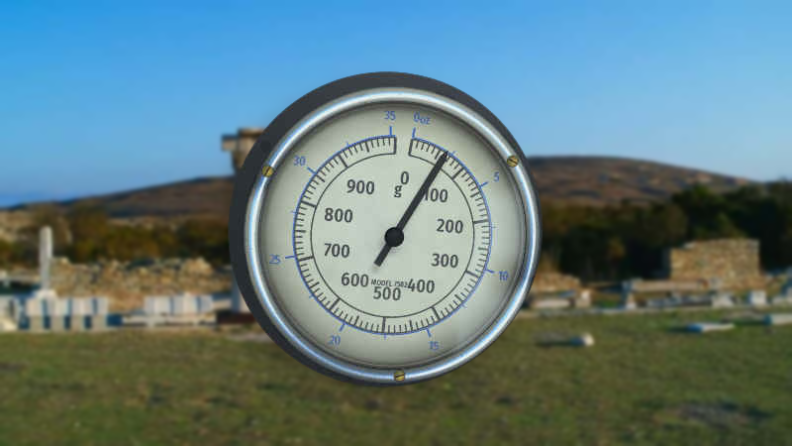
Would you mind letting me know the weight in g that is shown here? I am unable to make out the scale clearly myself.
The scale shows 60 g
